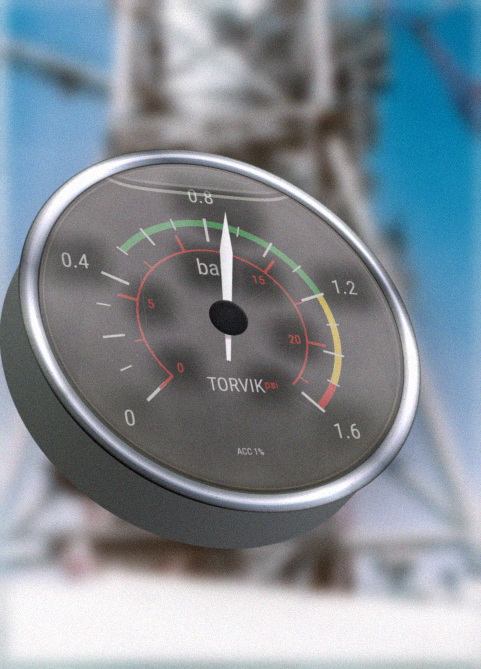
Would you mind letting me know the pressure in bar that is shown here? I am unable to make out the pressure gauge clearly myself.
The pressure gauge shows 0.85 bar
